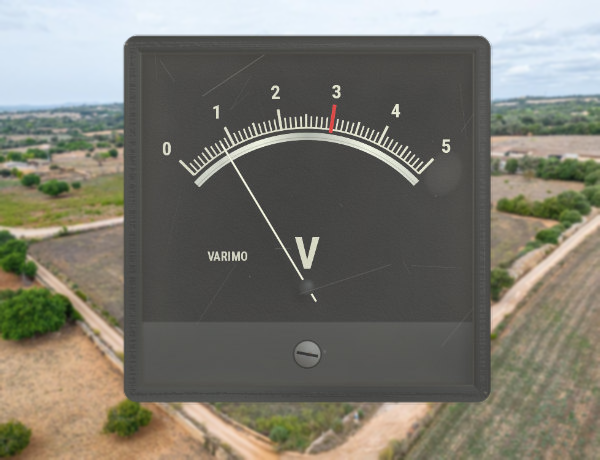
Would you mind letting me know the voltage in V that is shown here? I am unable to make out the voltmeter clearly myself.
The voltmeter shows 0.8 V
